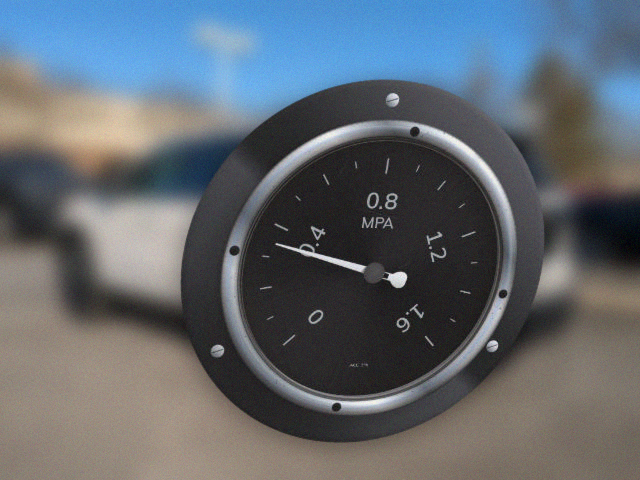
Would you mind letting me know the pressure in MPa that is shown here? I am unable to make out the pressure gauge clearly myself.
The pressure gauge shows 0.35 MPa
